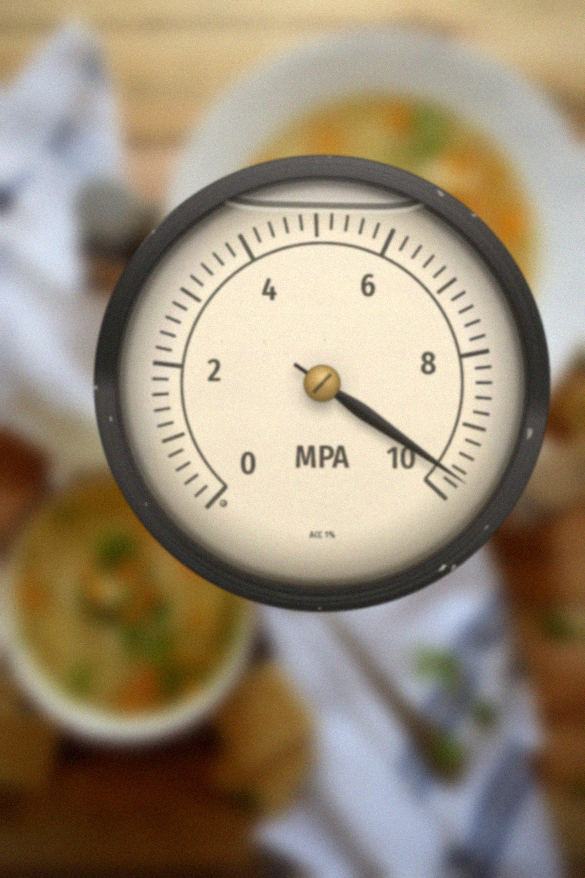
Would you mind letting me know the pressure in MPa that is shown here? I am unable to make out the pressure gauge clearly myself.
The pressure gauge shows 9.7 MPa
